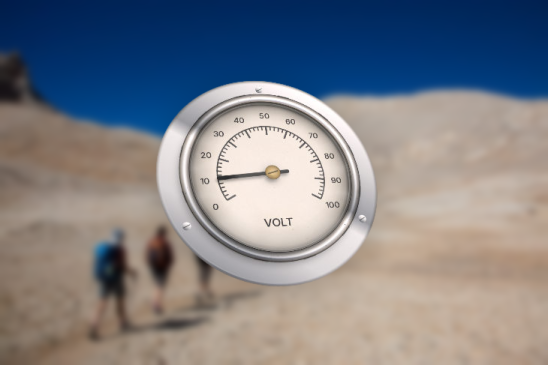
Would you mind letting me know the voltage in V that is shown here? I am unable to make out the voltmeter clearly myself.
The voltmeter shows 10 V
